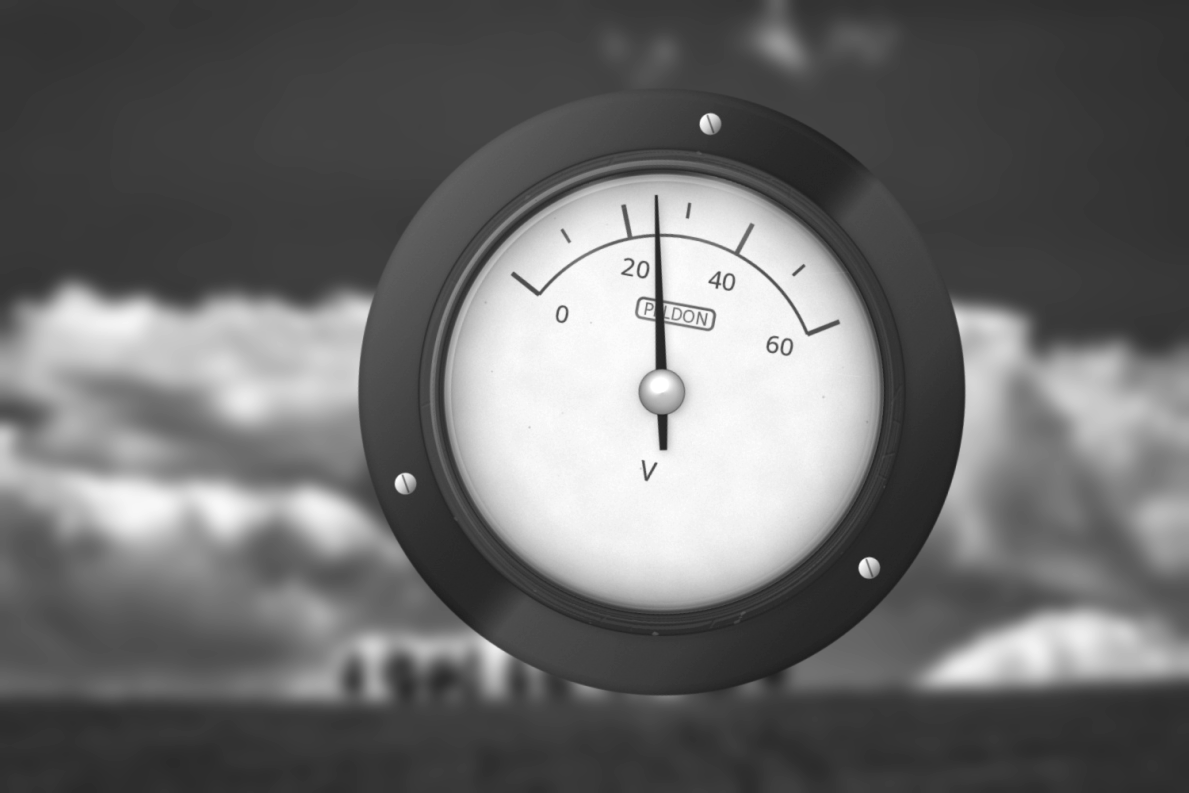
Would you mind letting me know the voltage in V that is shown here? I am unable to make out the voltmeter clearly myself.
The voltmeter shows 25 V
